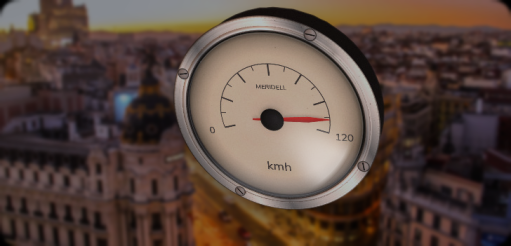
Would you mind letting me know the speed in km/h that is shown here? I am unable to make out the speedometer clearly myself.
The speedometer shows 110 km/h
